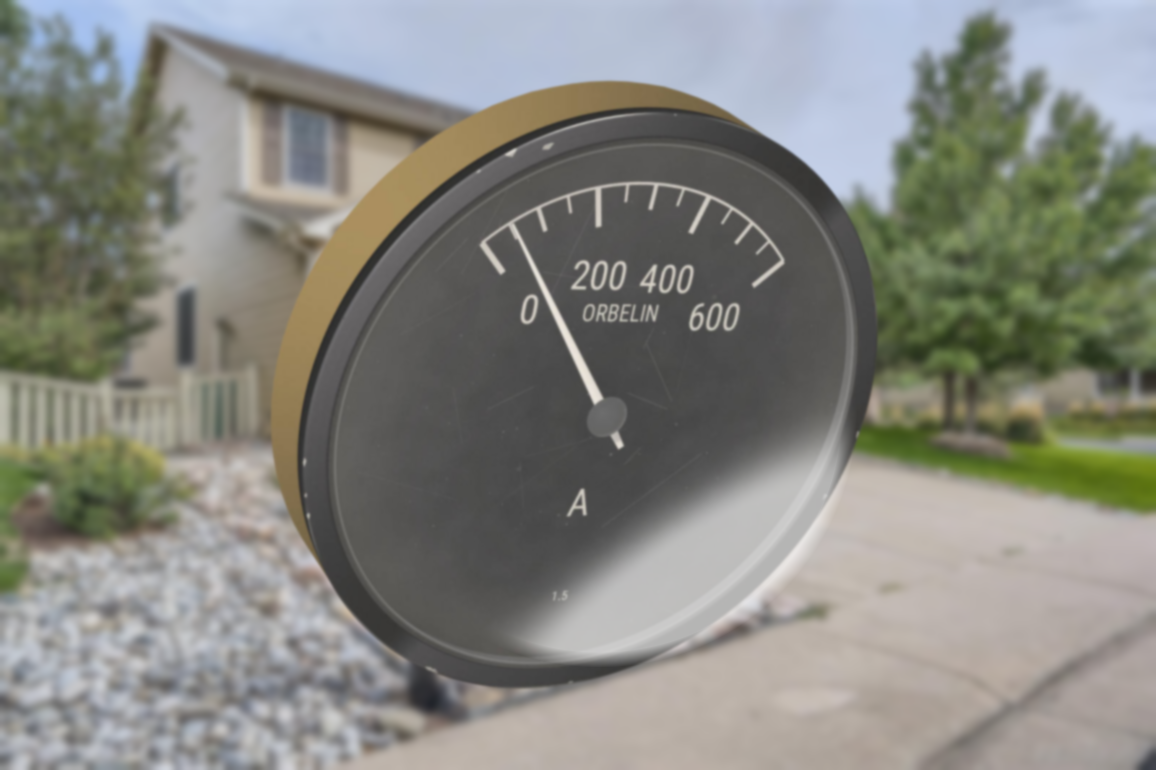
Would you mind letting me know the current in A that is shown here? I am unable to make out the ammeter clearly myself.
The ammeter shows 50 A
